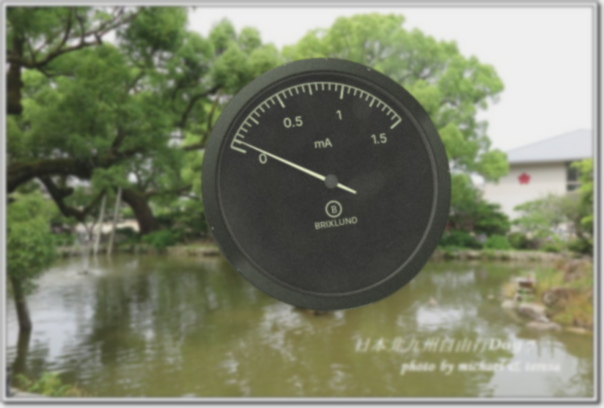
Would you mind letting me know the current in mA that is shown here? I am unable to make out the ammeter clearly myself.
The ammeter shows 0.05 mA
